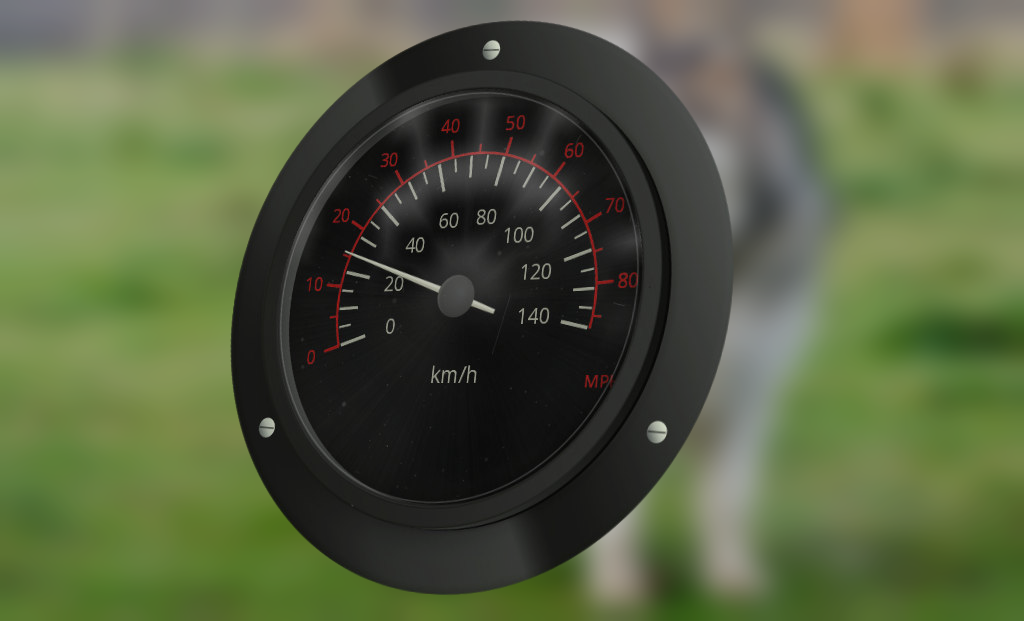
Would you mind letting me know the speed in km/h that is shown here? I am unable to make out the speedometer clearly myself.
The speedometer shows 25 km/h
